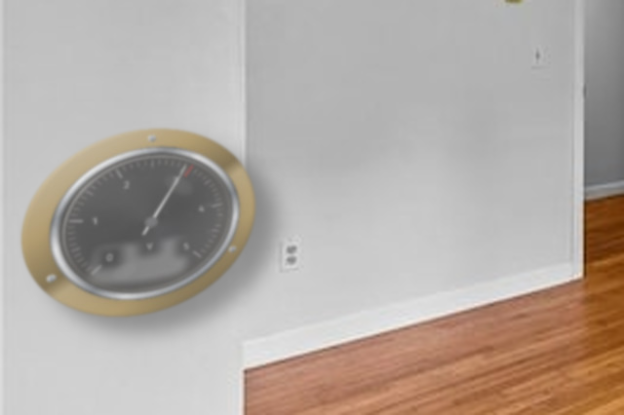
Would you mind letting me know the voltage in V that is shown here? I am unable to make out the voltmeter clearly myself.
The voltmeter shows 3 V
